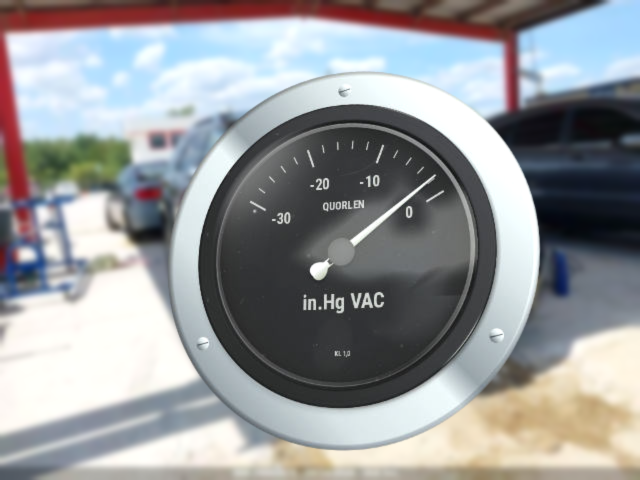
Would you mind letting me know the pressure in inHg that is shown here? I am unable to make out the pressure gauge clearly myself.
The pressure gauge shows -2 inHg
